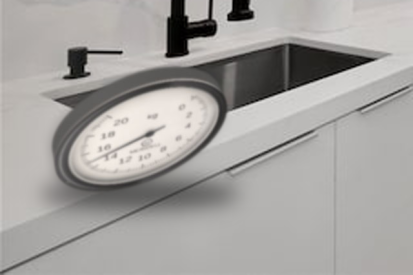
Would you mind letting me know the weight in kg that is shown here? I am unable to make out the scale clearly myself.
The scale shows 15 kg
